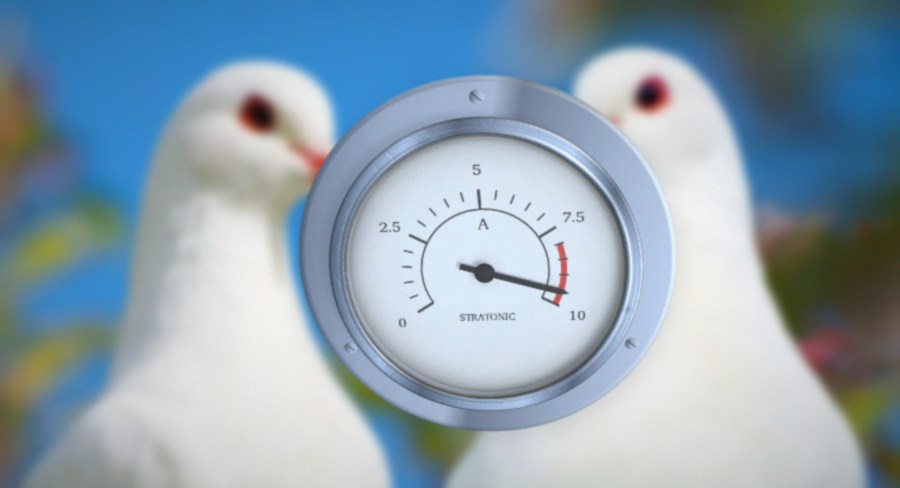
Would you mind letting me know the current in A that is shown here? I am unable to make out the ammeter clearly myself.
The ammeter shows 9.5 A
